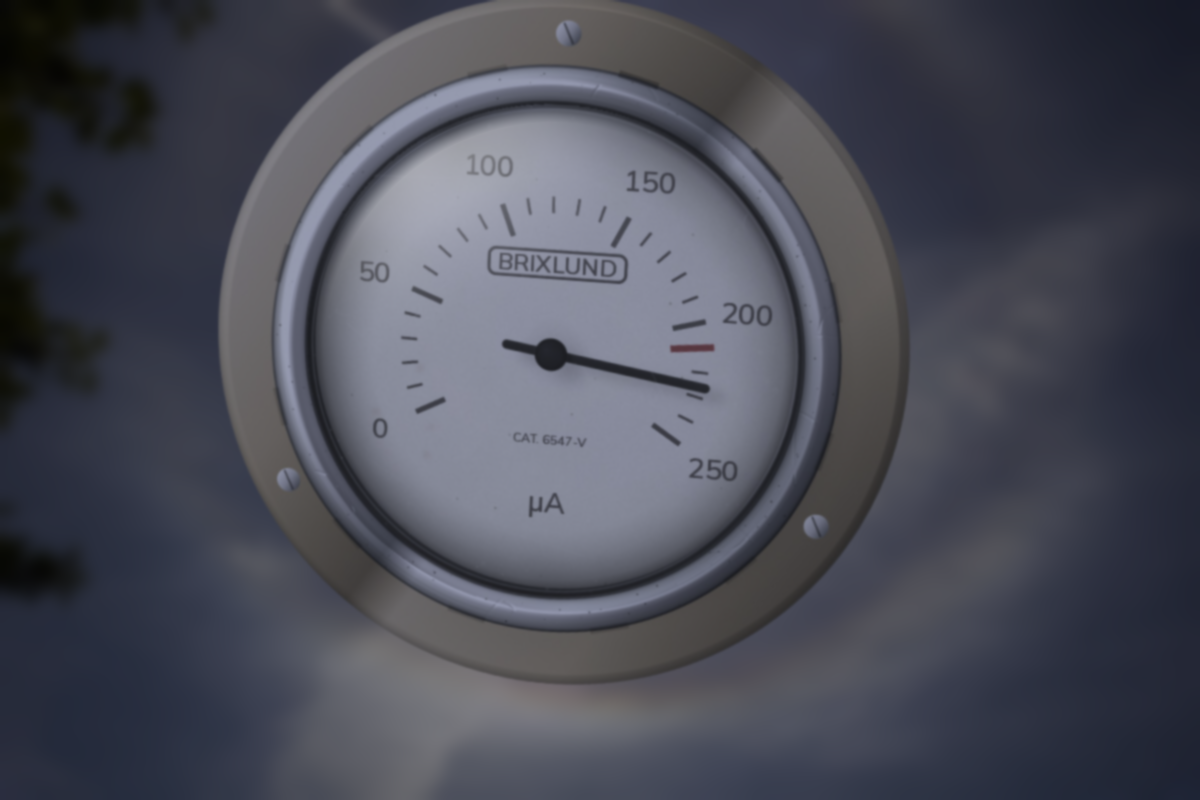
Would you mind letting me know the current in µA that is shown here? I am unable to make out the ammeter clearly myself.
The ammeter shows 225 µA
